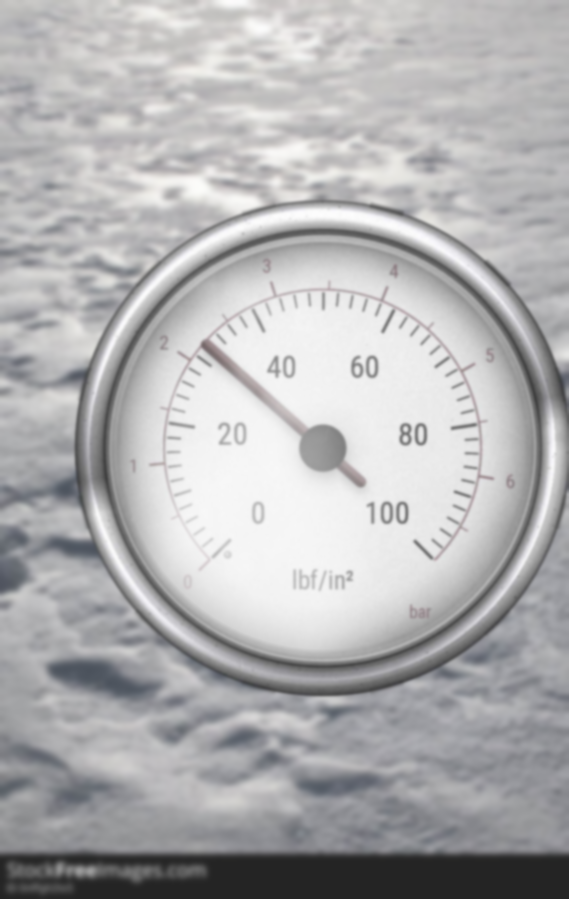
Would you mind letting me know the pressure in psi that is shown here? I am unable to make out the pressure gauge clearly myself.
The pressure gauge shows 32 psi
